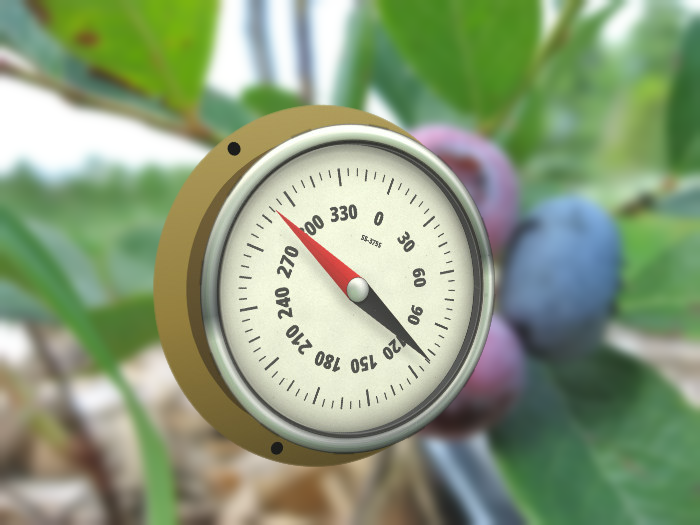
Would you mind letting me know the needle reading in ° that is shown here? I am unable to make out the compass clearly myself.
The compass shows 290 °
